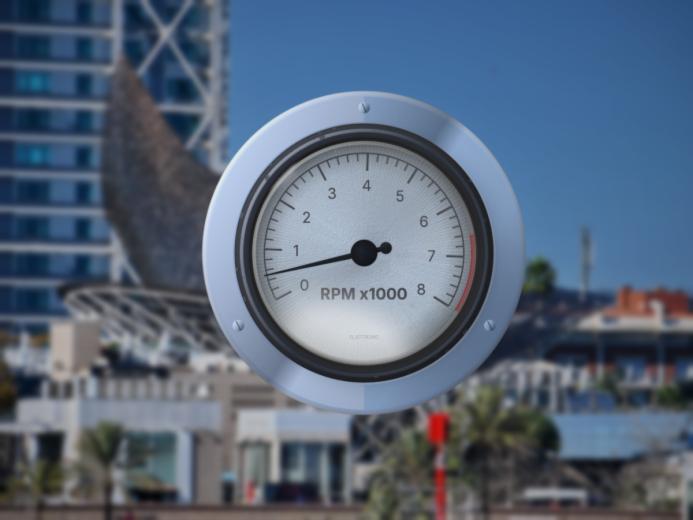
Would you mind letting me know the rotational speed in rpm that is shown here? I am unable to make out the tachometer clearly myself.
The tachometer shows 500 rpm
